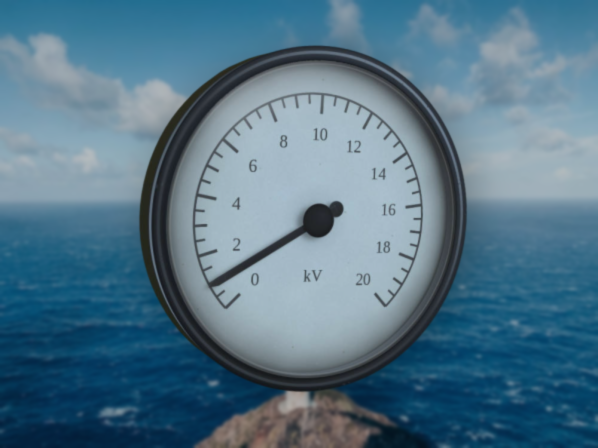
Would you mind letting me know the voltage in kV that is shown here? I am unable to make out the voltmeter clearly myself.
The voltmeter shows 1 kV
